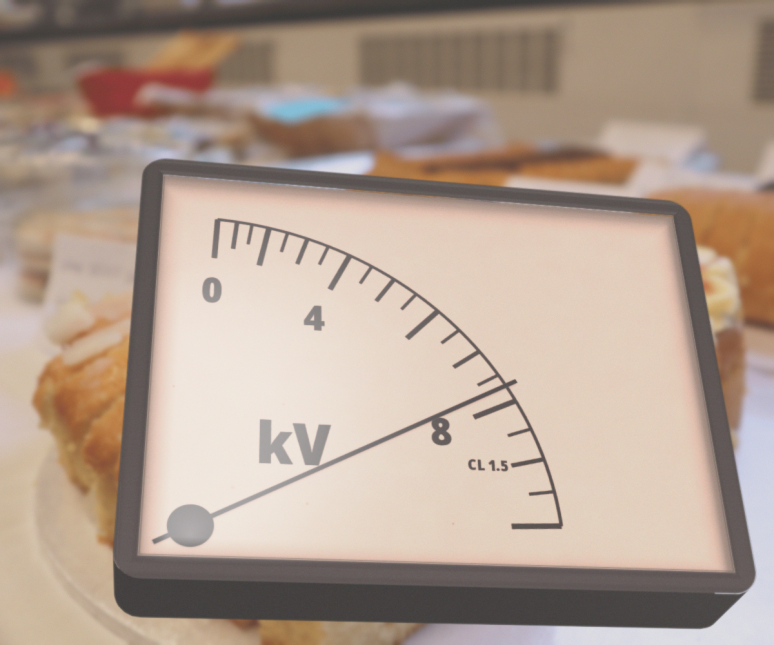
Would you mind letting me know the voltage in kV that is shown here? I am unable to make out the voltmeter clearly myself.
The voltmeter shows 7.75 kV
